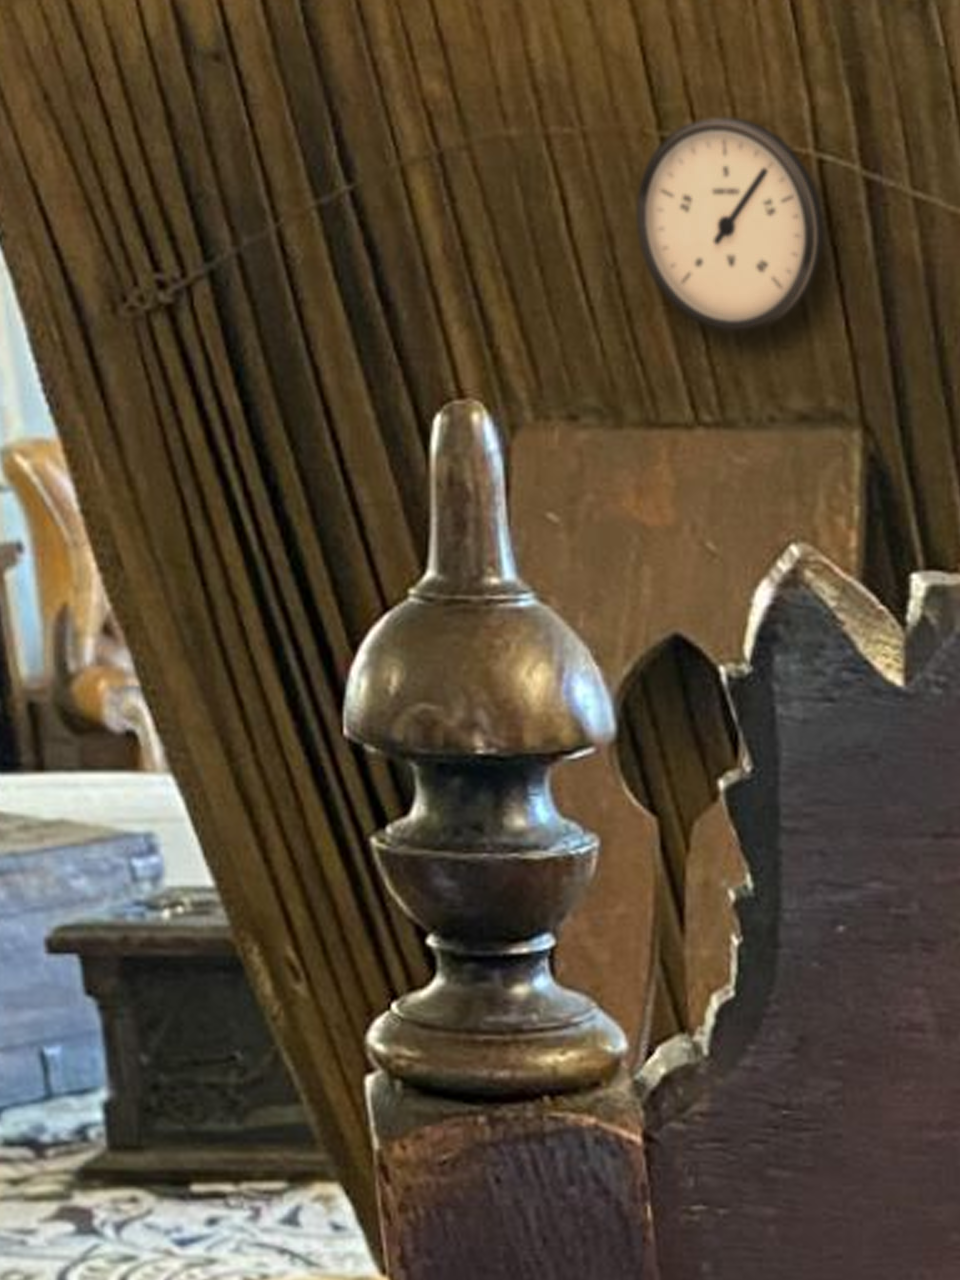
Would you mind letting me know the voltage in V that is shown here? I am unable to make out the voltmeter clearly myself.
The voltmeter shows 6.5 V
